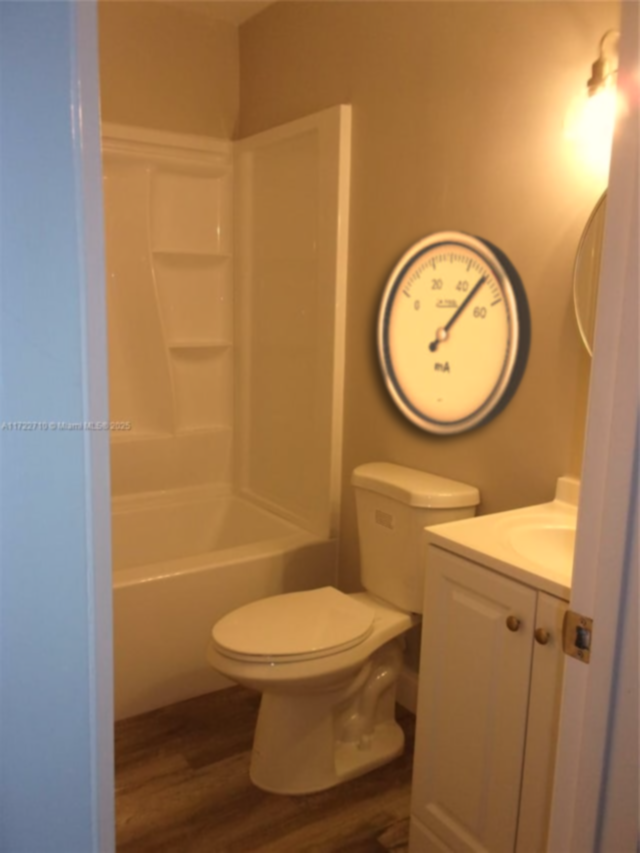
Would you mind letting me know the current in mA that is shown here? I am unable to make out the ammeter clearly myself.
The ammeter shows 50 mA
